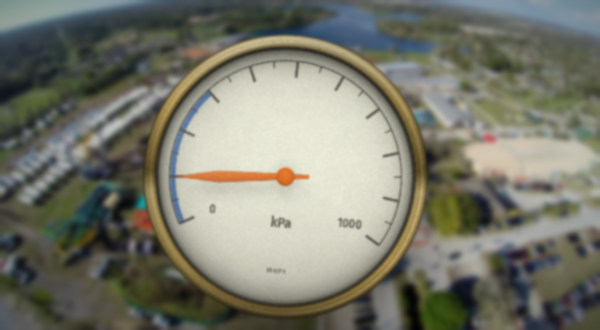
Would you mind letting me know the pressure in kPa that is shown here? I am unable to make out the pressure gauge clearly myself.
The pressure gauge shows 100 kPa
